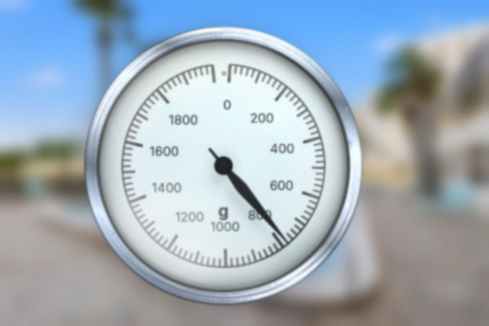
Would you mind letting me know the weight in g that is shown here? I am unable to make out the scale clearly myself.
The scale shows 780 g
